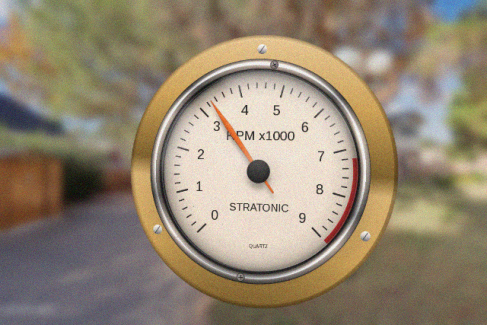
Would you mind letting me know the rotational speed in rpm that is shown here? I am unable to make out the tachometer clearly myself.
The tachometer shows 3300 rpm
